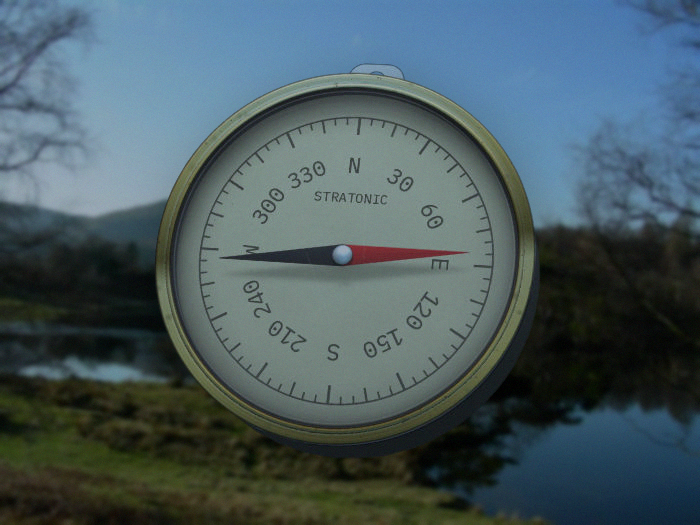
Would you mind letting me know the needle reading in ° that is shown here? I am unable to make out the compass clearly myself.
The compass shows 85 °
